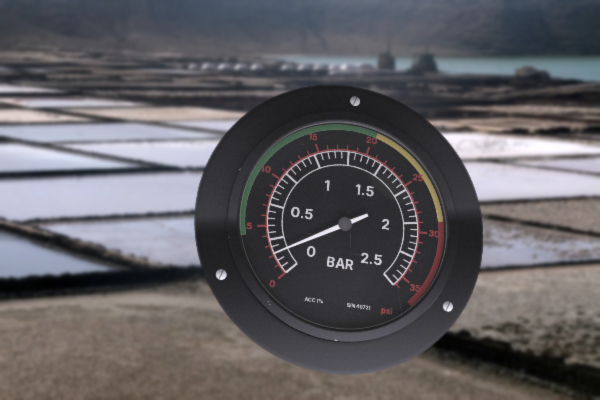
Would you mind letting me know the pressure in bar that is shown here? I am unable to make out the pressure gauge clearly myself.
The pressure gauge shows 0.15 bar
